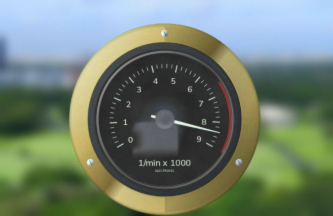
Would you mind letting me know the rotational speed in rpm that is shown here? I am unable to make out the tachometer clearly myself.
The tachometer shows 8400 rpm
